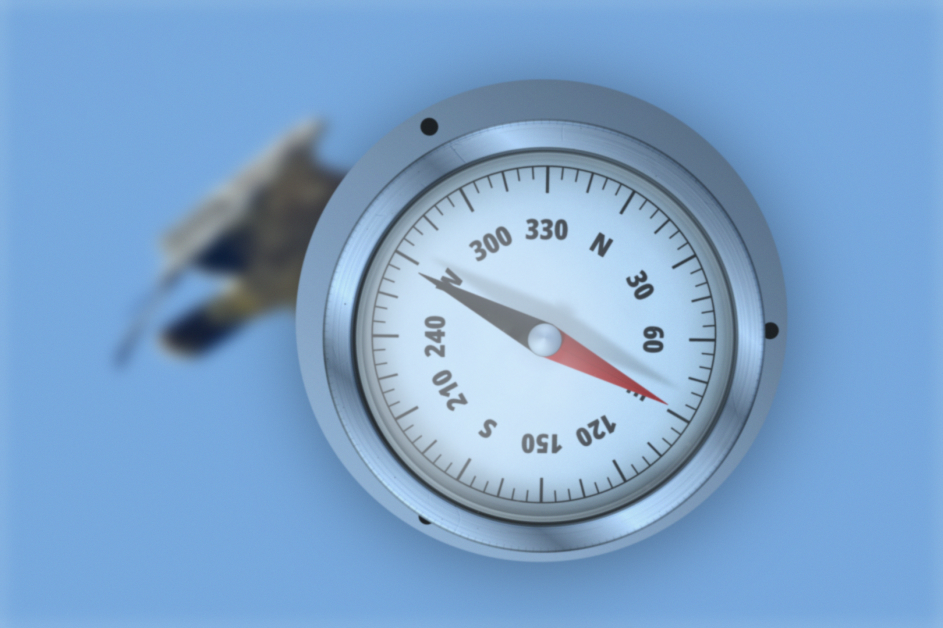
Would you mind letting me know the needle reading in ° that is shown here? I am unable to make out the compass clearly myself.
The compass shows 87.5 °
